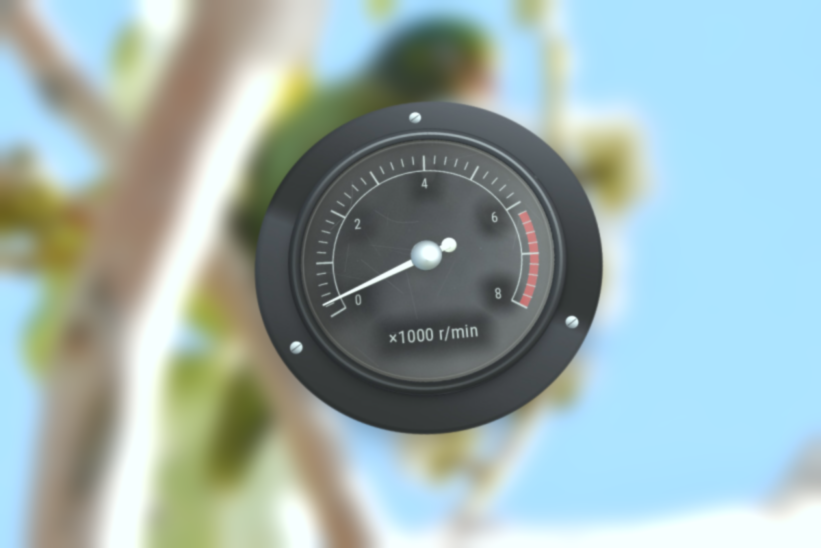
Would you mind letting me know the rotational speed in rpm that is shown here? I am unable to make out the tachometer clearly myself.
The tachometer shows 200 rpm
